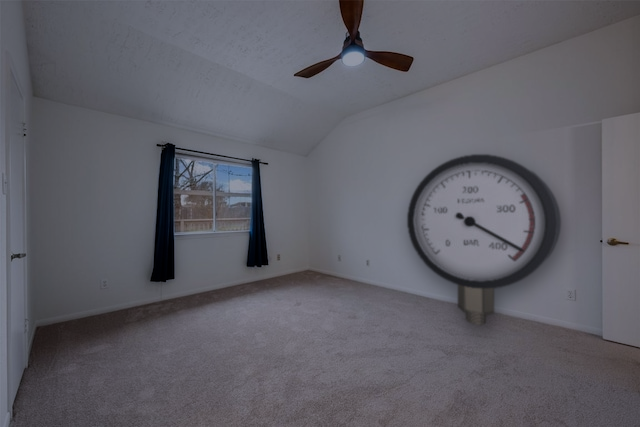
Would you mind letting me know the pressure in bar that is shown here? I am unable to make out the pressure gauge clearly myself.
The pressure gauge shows 380 bar
